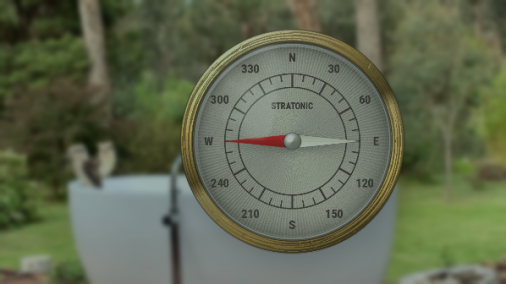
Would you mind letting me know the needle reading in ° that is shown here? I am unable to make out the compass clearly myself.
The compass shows 270 °
